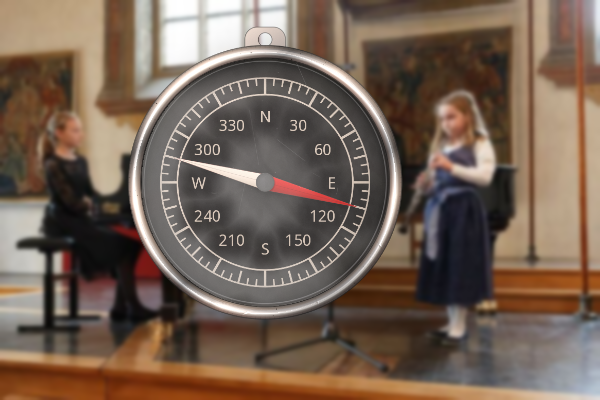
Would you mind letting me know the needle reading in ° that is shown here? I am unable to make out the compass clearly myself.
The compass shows 105 °
